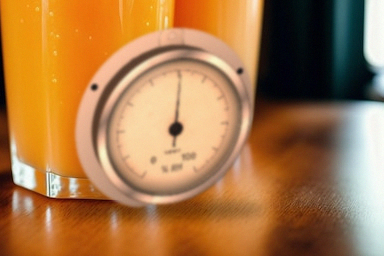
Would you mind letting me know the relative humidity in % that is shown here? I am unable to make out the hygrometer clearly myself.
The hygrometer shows 50 %
